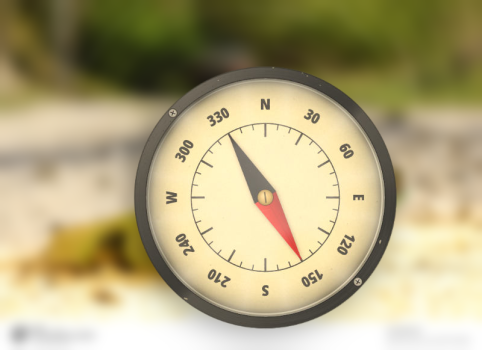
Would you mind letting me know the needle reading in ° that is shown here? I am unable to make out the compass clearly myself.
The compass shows 150 °
